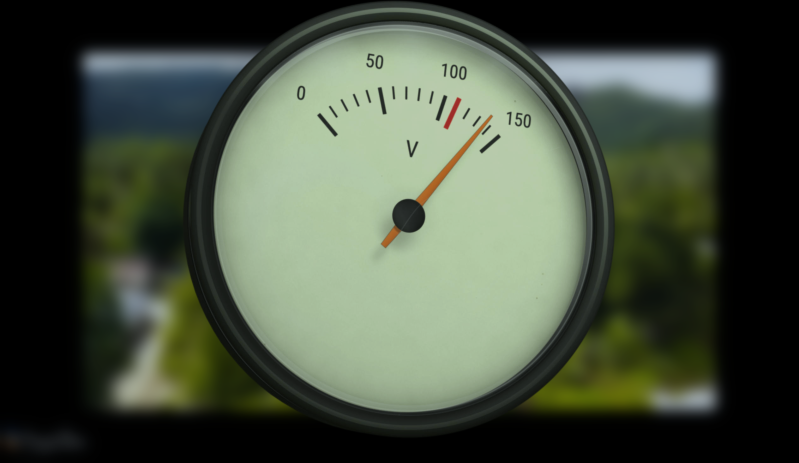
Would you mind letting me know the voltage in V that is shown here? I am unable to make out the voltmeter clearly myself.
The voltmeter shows 135 V
